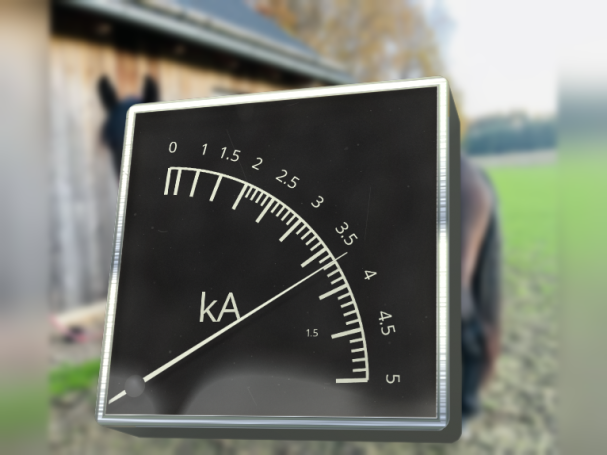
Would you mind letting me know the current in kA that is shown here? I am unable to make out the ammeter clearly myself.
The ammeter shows 3.7 kA
